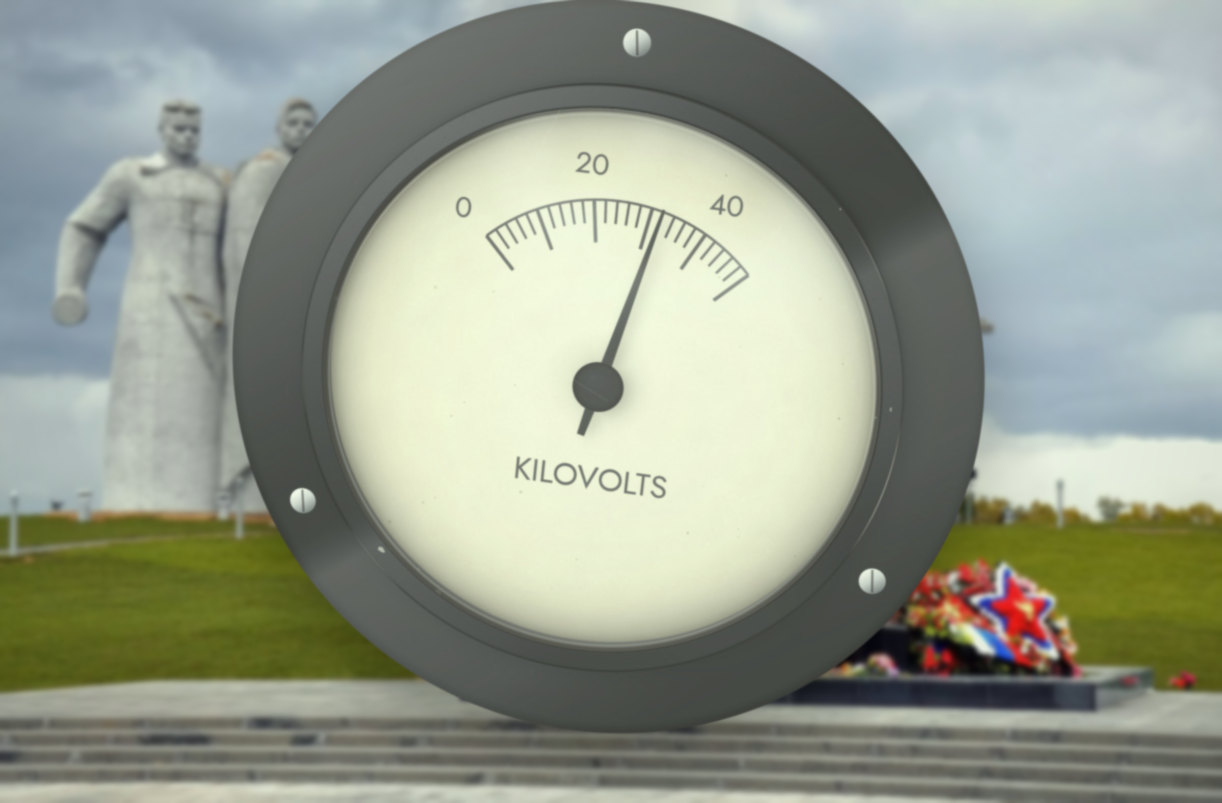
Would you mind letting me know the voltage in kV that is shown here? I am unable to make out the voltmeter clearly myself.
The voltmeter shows 32 kV
